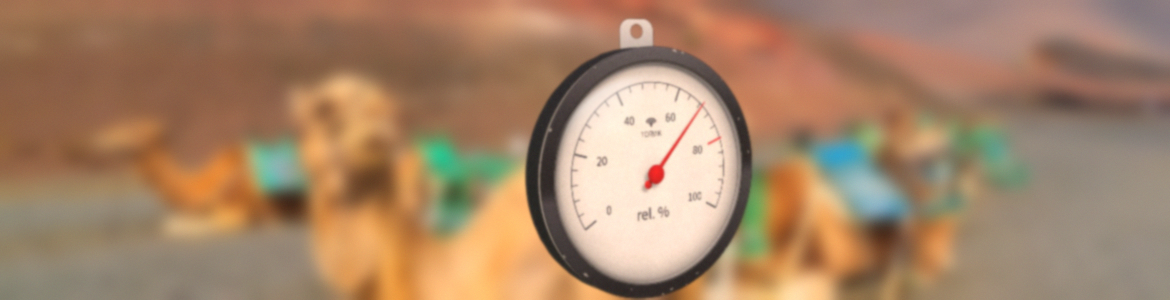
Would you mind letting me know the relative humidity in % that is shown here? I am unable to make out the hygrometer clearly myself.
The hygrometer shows 68 %
